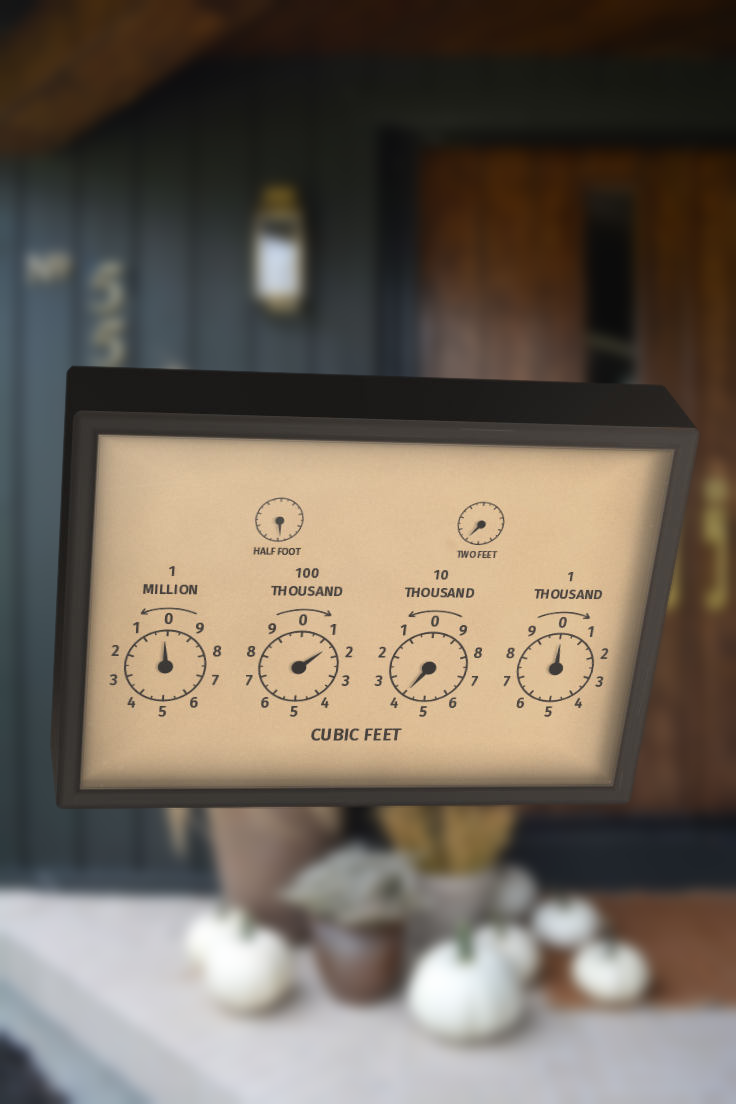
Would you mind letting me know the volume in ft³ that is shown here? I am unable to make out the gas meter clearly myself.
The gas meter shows 14000 ft³
